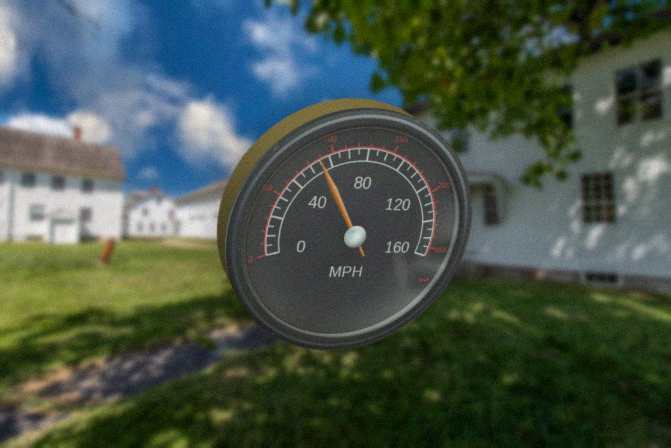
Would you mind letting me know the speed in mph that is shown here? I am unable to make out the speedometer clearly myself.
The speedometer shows 55 mph
